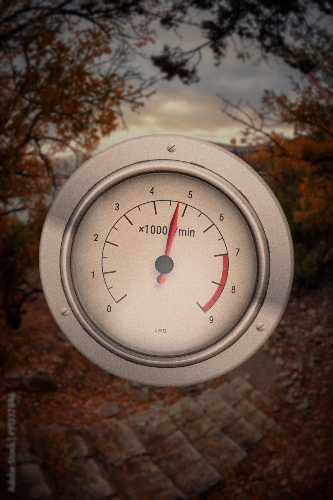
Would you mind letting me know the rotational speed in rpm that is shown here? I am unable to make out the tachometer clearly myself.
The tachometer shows 4750 rpm
